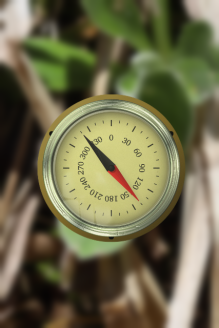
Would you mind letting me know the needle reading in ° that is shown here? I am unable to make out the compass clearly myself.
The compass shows 140 °
